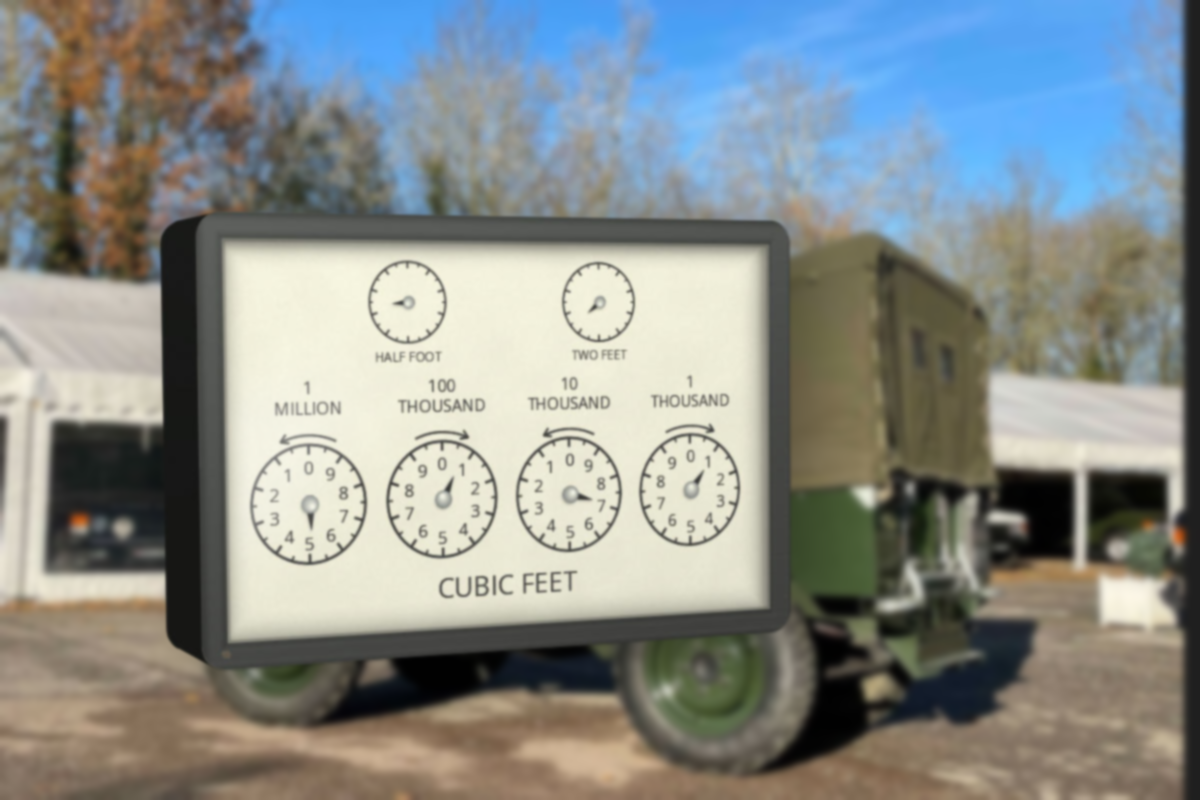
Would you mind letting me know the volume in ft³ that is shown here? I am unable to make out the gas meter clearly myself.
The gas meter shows 507100 ft³
